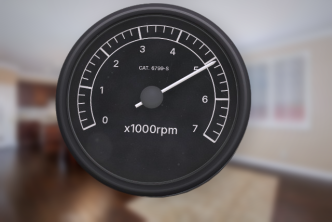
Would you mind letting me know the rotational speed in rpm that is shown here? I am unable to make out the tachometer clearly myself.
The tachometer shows 5100 rpm
